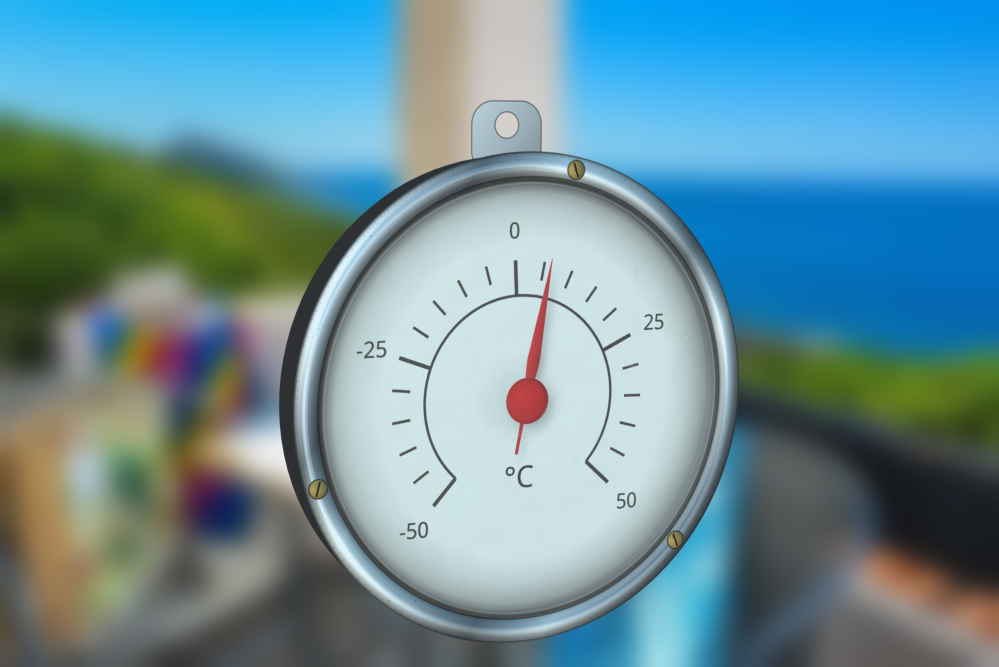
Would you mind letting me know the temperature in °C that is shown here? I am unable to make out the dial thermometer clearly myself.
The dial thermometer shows 5 °C
